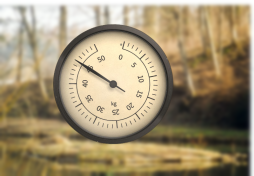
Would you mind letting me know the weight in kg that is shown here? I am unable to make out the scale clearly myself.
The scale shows 45 kg
